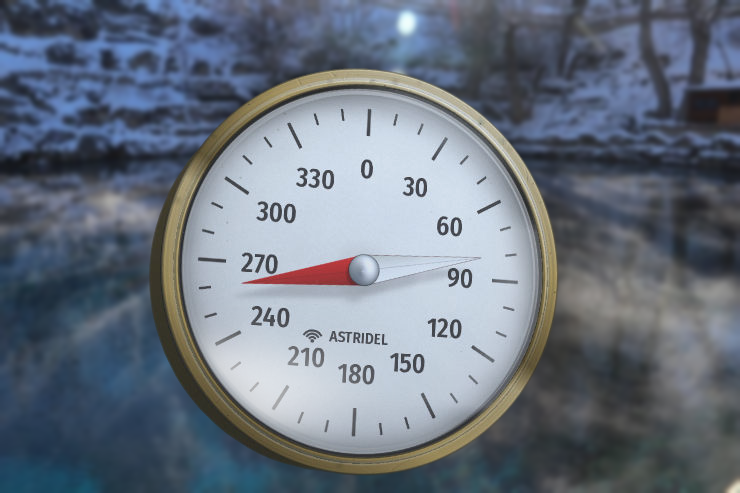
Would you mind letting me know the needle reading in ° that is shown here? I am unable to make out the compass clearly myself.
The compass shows 260 °
